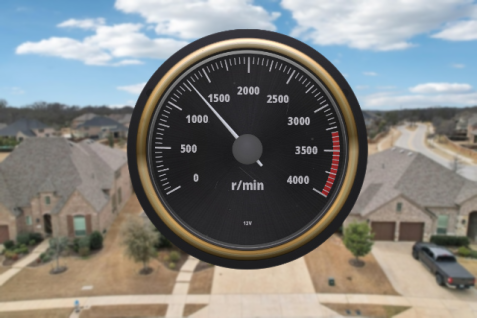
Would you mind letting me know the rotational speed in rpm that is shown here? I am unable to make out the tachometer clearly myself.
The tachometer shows 1300 rpm
